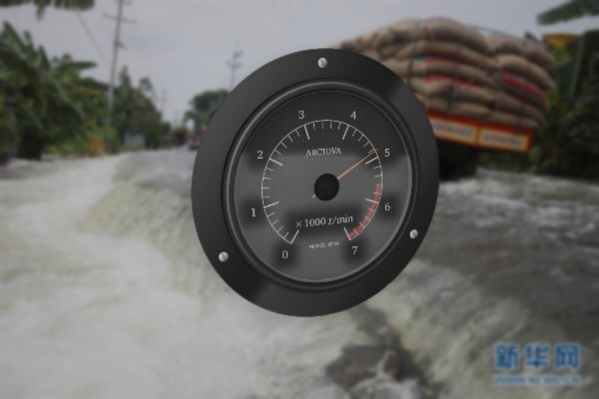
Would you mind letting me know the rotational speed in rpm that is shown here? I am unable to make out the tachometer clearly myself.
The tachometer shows 4800 rpm
